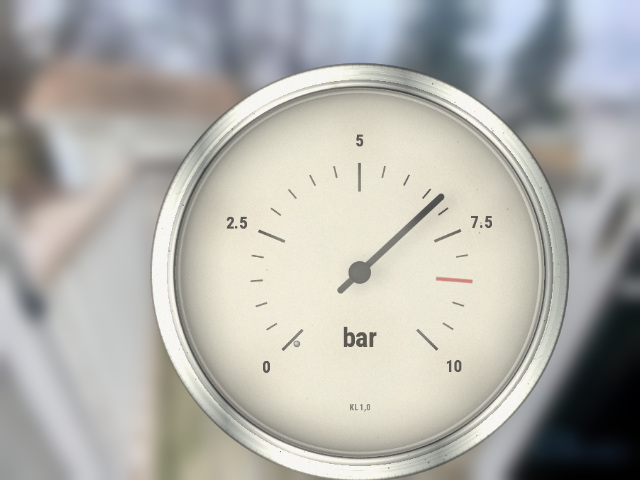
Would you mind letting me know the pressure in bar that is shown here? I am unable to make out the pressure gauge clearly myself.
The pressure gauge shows 6.75 bar
